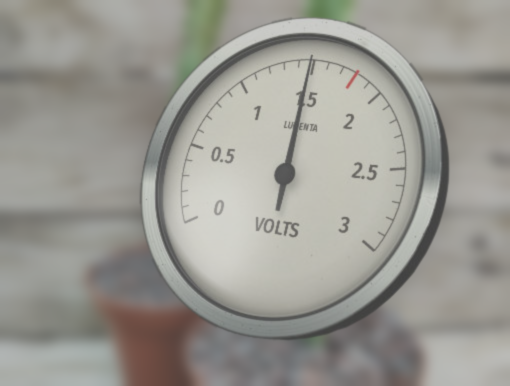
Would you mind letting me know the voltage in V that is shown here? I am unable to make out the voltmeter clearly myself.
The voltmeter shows 1.5 V
